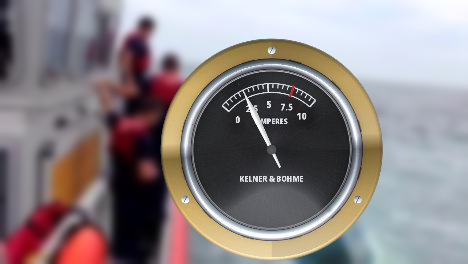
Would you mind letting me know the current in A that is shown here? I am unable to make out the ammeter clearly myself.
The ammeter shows 2.5 A
